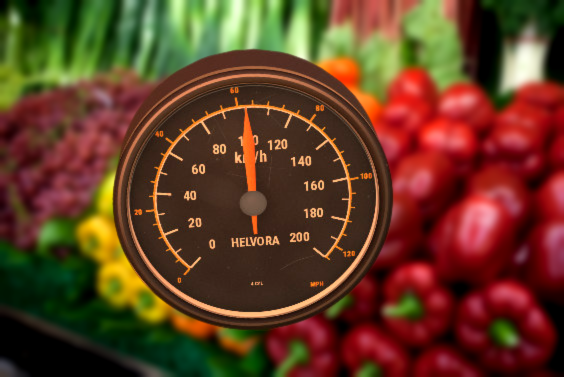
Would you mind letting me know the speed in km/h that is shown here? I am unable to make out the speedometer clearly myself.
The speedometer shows 100 km/h
